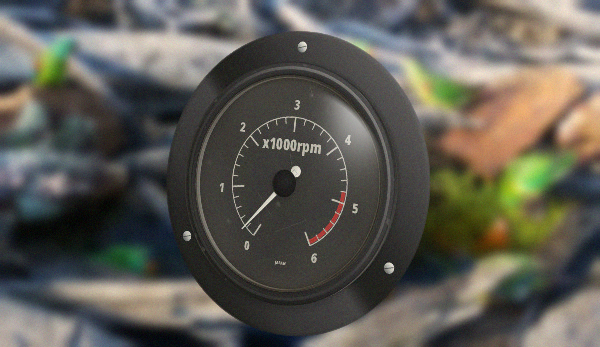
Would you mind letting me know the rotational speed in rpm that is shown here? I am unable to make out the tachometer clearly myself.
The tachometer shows 200 rpm
